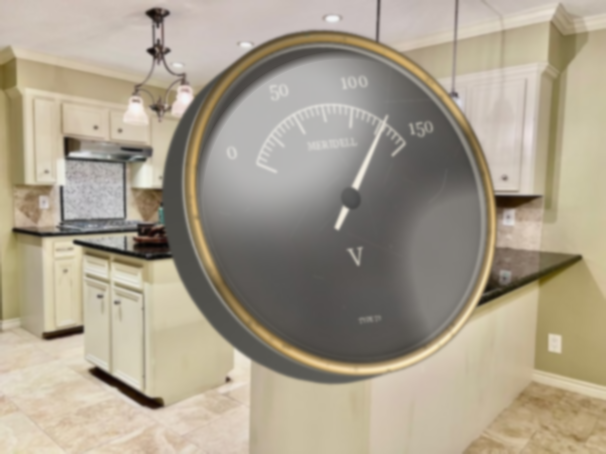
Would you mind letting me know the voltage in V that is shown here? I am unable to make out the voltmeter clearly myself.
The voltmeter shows 125 V
